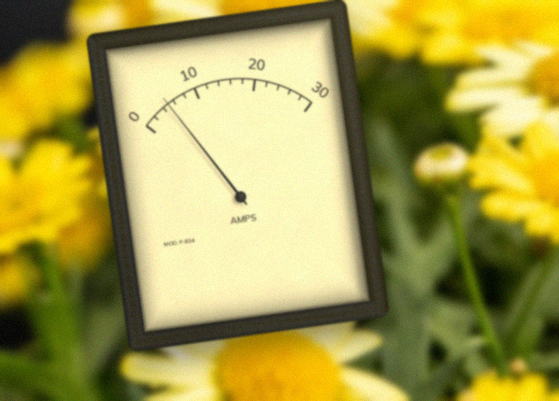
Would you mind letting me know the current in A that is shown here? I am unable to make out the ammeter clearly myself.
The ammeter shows 5 A
